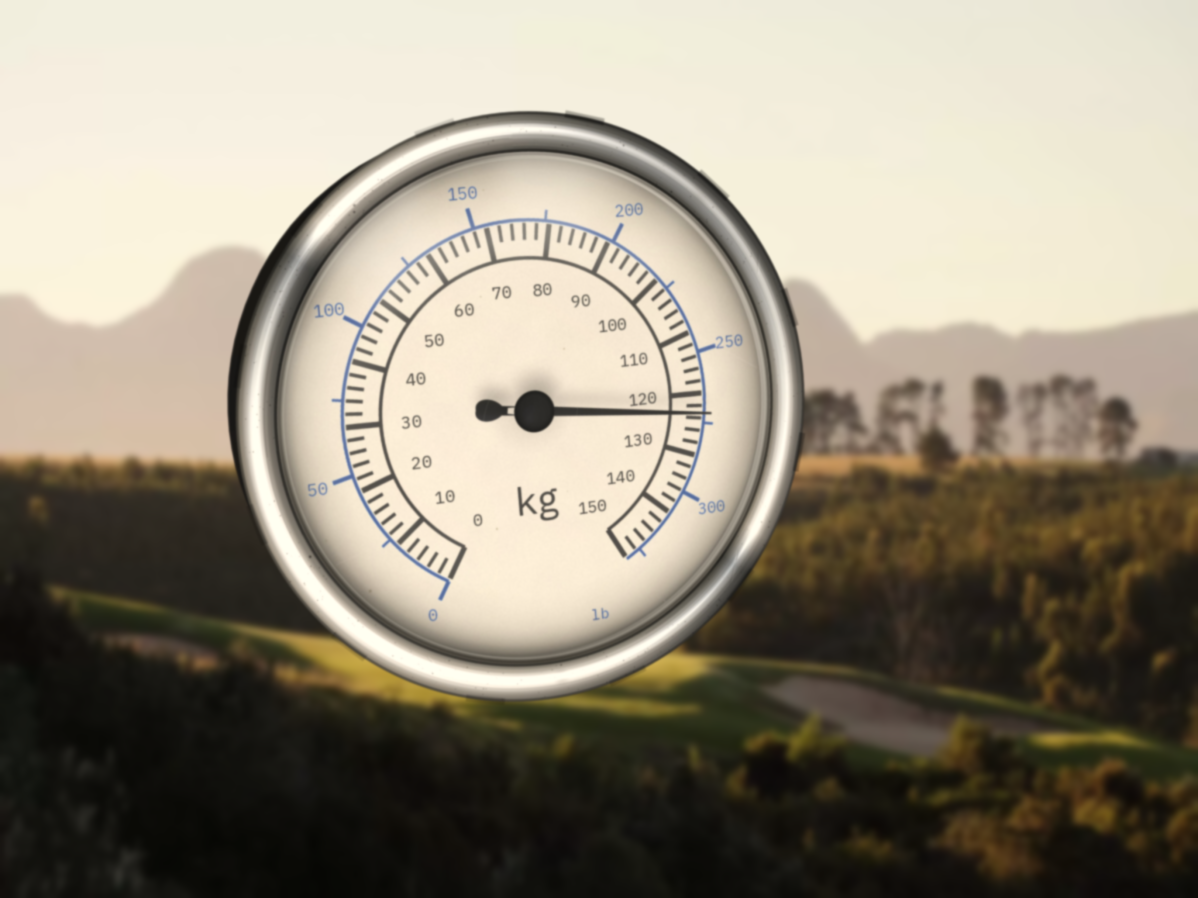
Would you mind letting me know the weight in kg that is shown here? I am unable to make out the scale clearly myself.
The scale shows 123 kg
